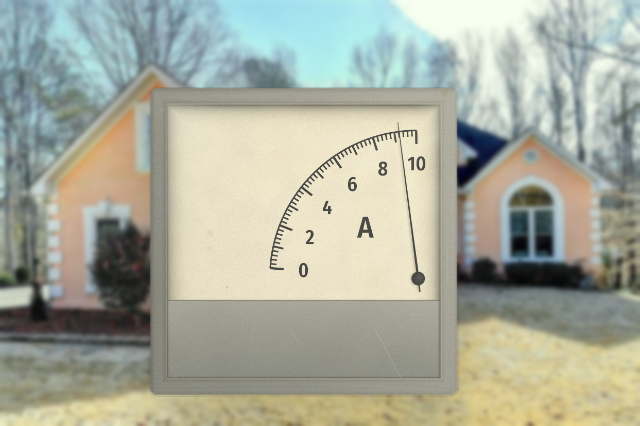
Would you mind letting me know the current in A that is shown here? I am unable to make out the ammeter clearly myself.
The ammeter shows 9.2 A
